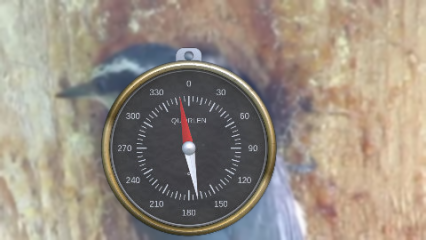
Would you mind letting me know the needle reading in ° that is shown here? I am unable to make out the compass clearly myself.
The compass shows 350 °
